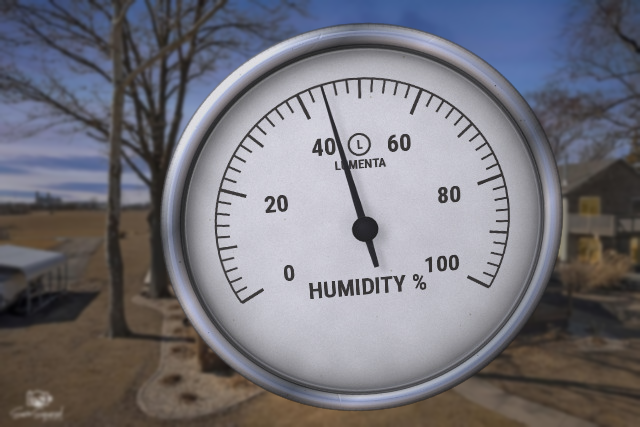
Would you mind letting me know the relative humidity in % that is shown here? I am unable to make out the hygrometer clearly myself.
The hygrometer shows 44 %
